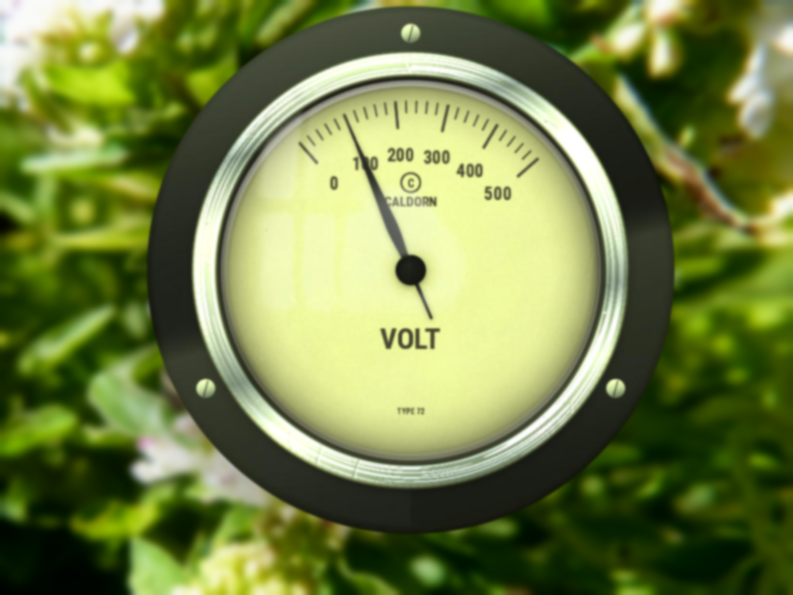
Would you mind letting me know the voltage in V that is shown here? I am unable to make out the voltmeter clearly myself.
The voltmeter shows 100 V
